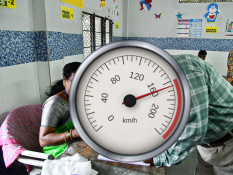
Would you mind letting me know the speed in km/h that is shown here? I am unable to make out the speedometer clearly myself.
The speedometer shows 165 km/h
